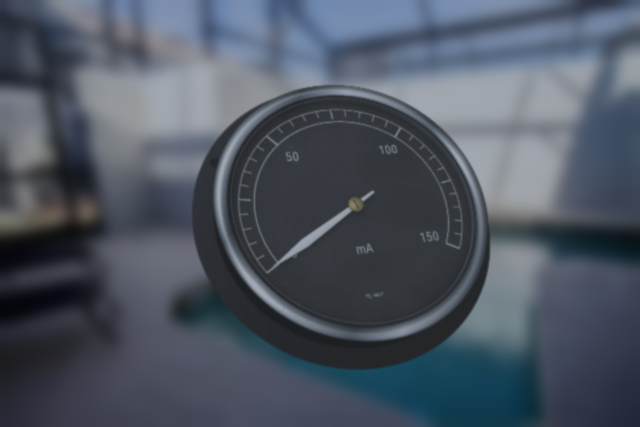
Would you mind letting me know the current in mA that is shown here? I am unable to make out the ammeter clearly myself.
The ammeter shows 0 mA
